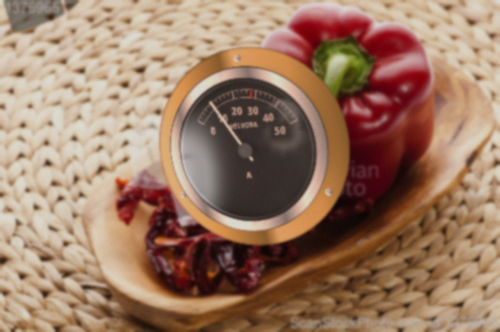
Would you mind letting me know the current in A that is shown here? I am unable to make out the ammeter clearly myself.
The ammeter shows 10 A
